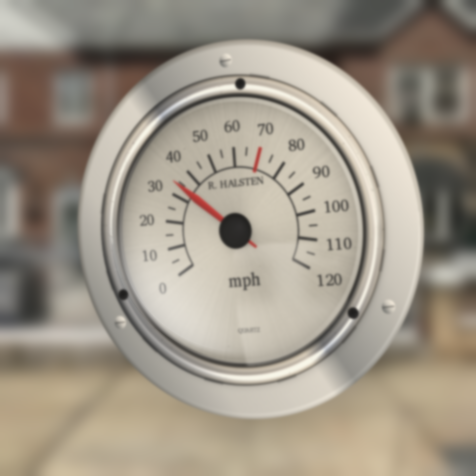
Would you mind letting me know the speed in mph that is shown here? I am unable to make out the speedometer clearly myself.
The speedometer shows 35 mph
